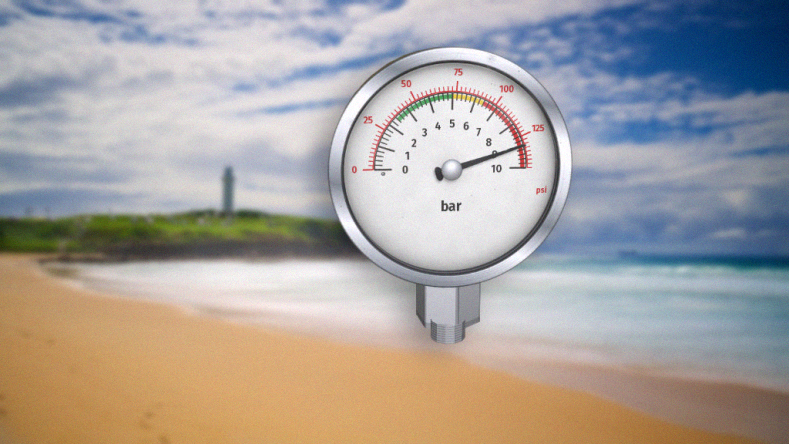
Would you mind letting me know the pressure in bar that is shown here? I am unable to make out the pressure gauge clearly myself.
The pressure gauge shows 9 bar
